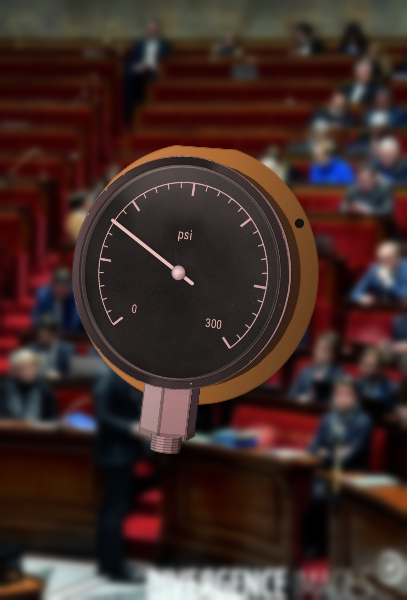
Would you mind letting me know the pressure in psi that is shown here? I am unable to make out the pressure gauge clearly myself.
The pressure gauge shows 80 psi
